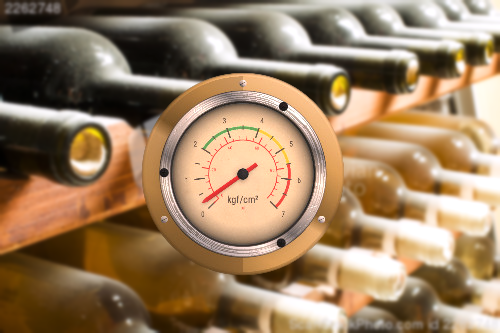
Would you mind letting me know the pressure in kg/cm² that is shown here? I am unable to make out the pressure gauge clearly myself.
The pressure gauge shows 0.25 kg/cm²
